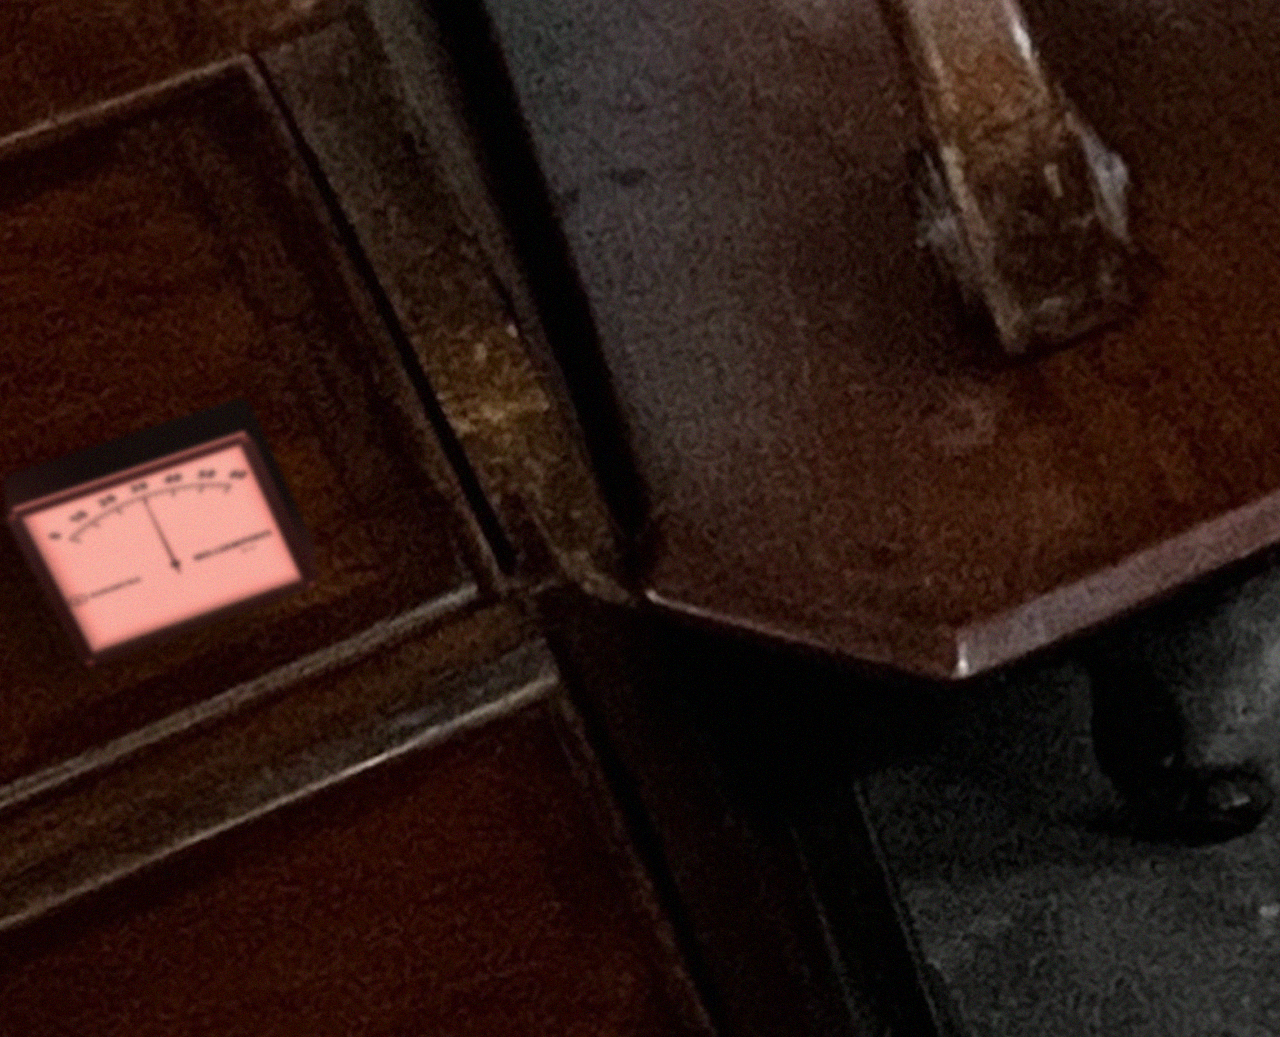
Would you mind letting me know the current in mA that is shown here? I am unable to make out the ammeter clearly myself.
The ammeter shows 30 mA
